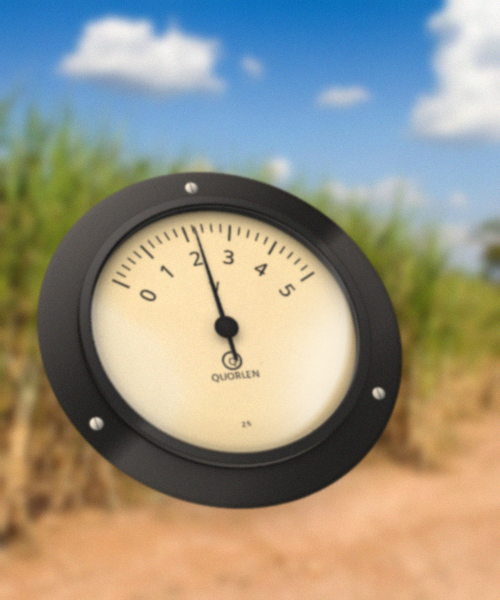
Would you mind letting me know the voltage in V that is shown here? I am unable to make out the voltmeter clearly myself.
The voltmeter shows 2.2 V
